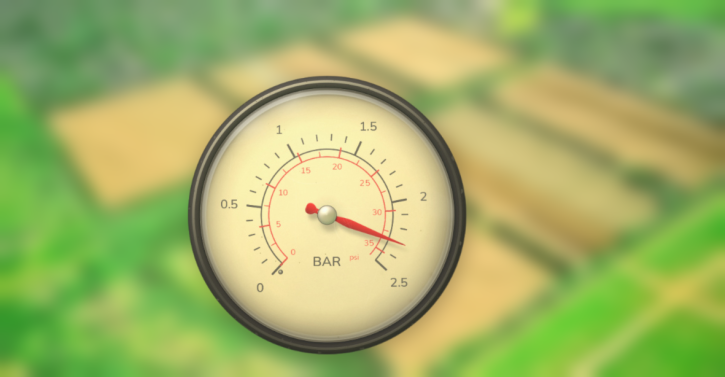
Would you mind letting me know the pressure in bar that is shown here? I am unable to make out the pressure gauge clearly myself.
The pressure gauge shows 2.3 bar
